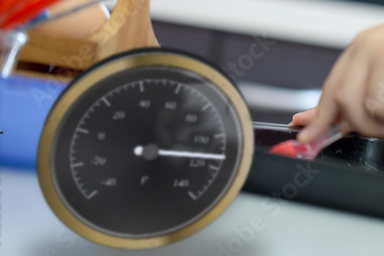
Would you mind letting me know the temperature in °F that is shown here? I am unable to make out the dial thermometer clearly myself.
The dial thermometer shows 112 °F
